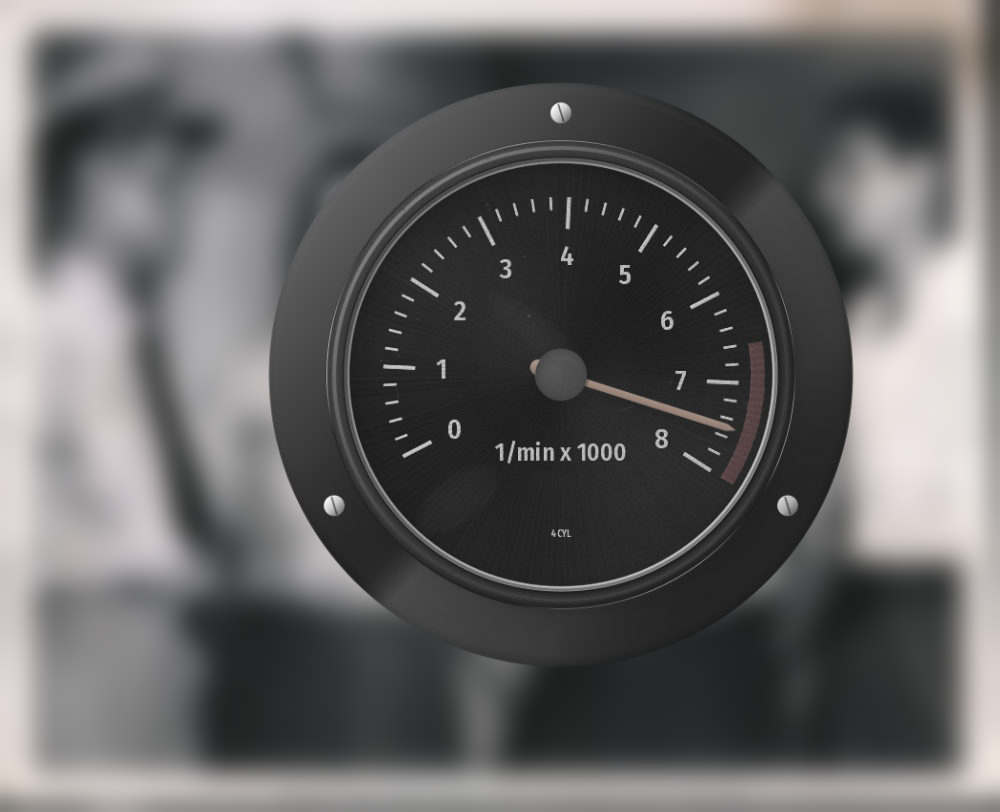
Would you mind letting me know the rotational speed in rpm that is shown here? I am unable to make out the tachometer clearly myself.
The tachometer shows 7500 rpm
